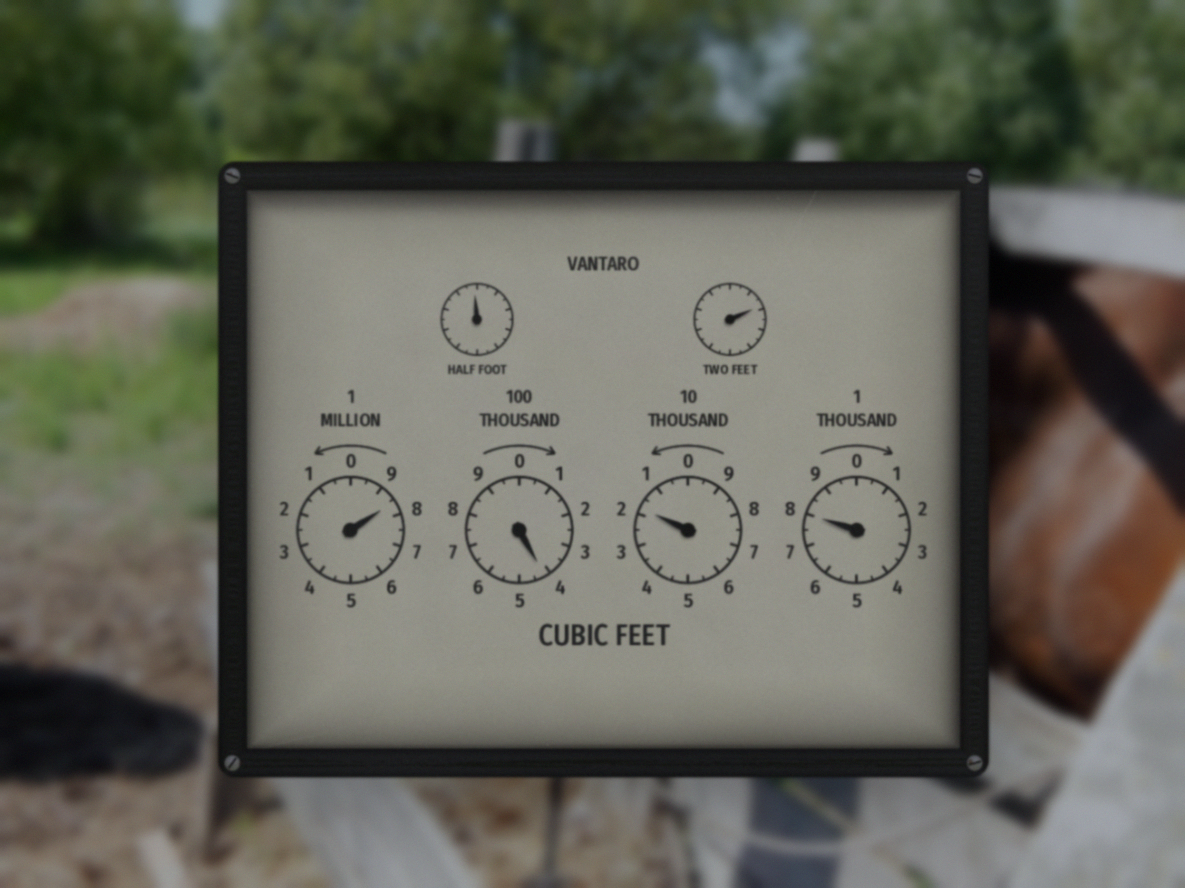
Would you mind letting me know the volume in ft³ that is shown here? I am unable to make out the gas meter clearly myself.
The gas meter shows 841800 ft³
